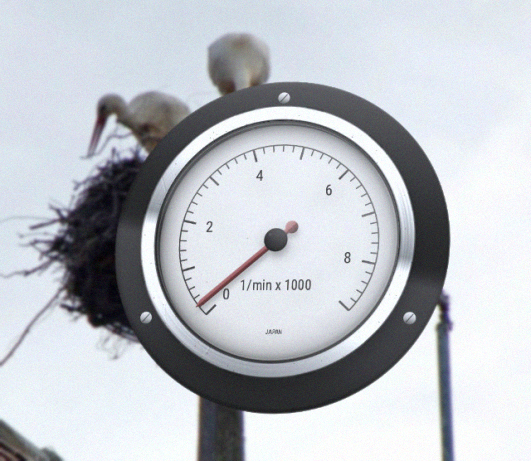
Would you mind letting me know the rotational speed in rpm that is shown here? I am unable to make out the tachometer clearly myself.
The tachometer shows 200 rpm
